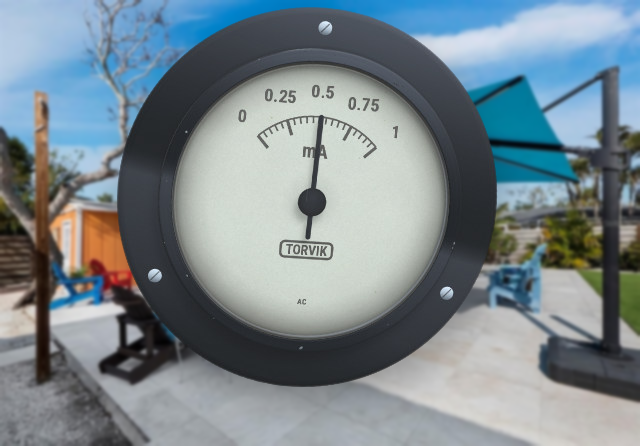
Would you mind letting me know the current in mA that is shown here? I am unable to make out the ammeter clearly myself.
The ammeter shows 0.5 mA
